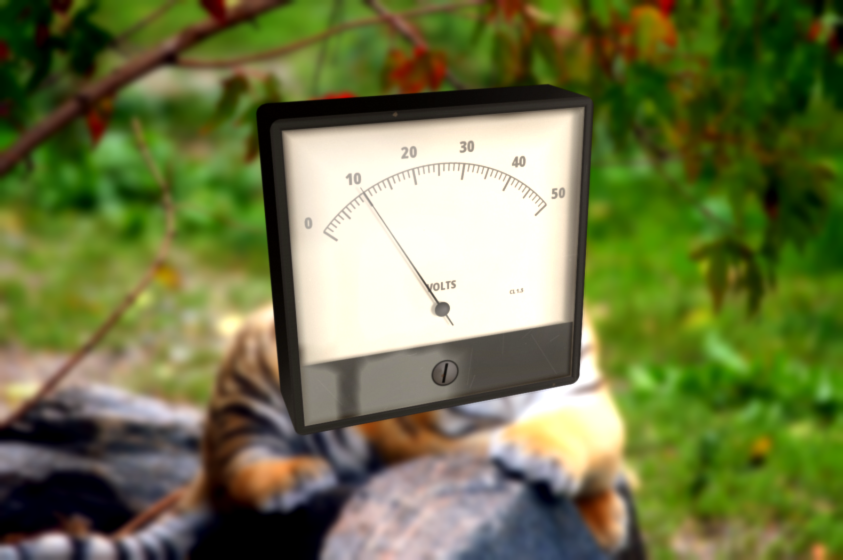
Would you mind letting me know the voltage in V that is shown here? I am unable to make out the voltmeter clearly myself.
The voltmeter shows 10 V
